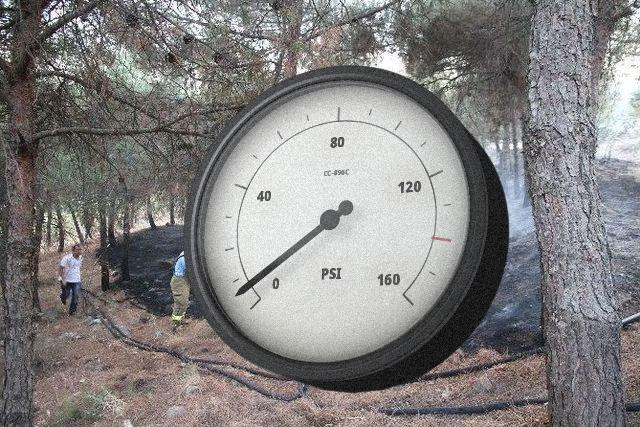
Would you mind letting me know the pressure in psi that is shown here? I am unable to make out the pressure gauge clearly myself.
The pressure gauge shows 5 psi
